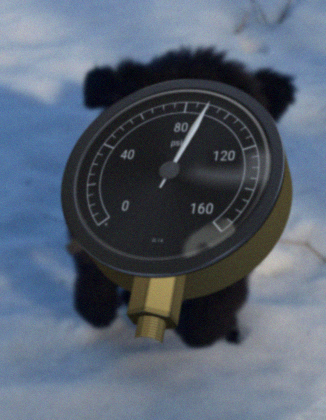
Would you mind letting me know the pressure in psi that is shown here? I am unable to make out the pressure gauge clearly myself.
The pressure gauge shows 90 psi
